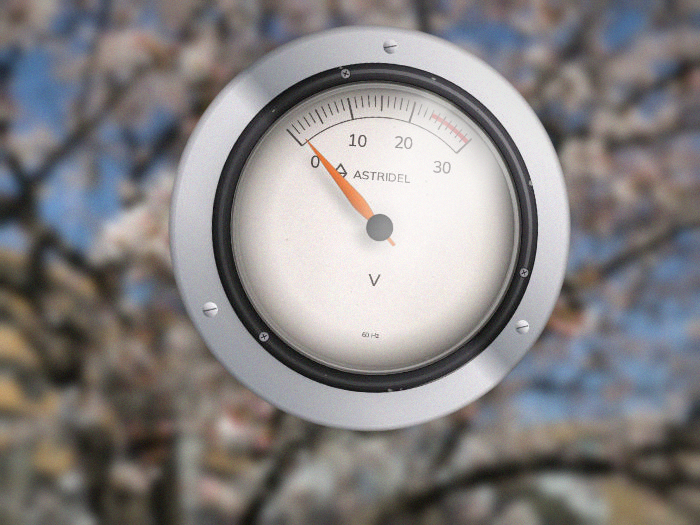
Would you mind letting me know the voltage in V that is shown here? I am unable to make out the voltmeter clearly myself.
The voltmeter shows 1 V
